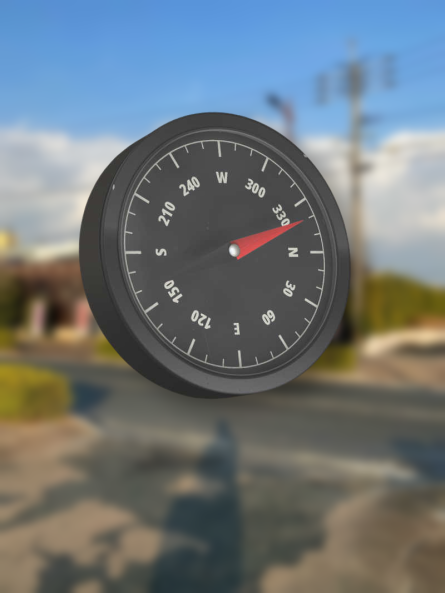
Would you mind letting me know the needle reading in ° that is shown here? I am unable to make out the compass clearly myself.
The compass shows 340 °
